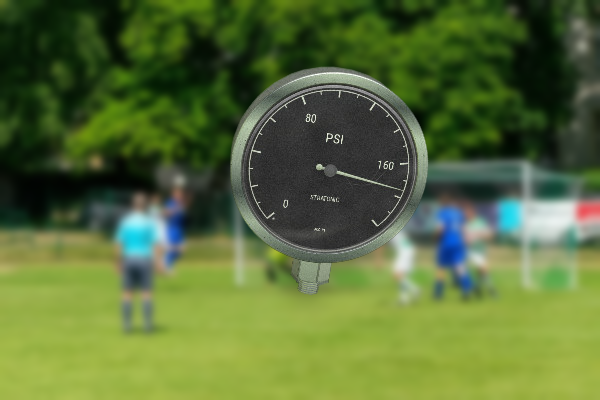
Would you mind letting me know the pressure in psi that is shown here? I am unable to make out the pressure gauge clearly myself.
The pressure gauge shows 175 psi
